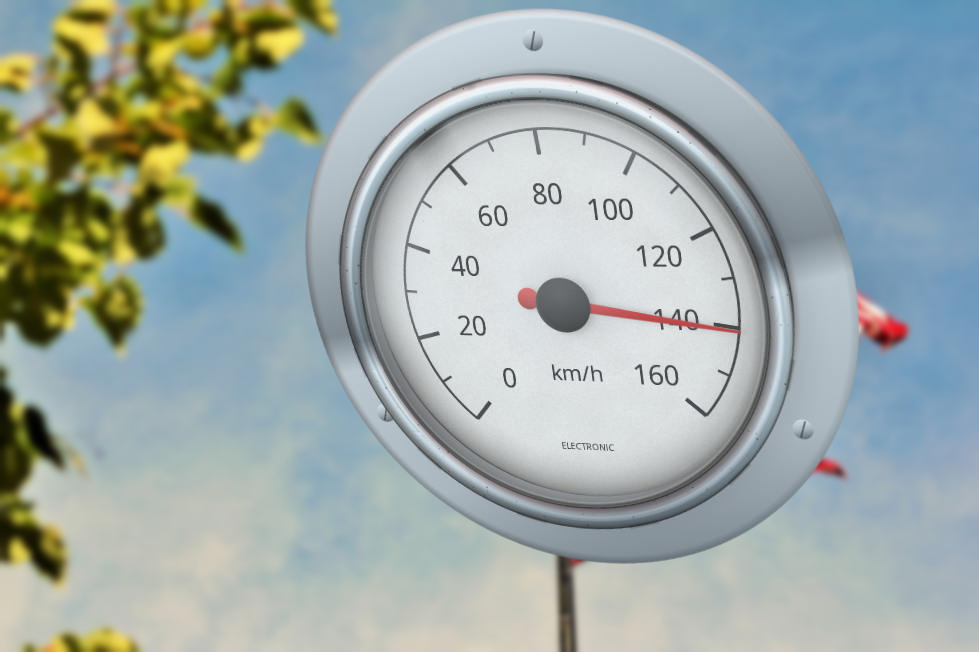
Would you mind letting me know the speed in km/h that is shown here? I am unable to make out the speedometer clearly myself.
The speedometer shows 140 km/h
